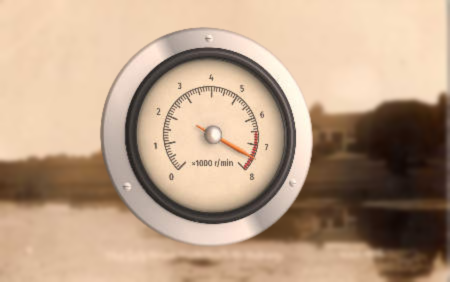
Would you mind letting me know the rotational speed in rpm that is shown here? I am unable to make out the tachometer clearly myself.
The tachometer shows 7500 rpm
